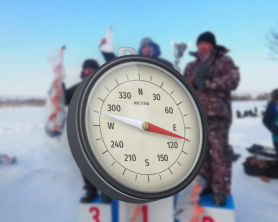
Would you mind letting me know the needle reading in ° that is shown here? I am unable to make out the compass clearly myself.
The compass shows 105 °
